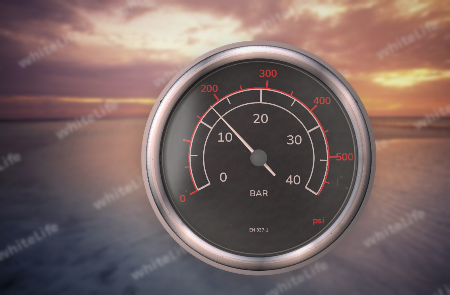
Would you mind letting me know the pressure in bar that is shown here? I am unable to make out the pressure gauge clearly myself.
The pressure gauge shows 12.5 bar
